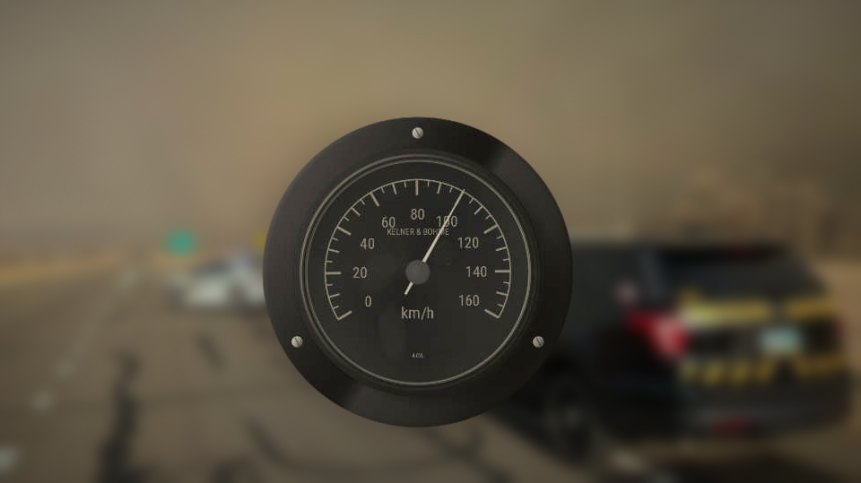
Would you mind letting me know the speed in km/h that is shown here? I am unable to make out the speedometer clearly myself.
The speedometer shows 100 km/h
